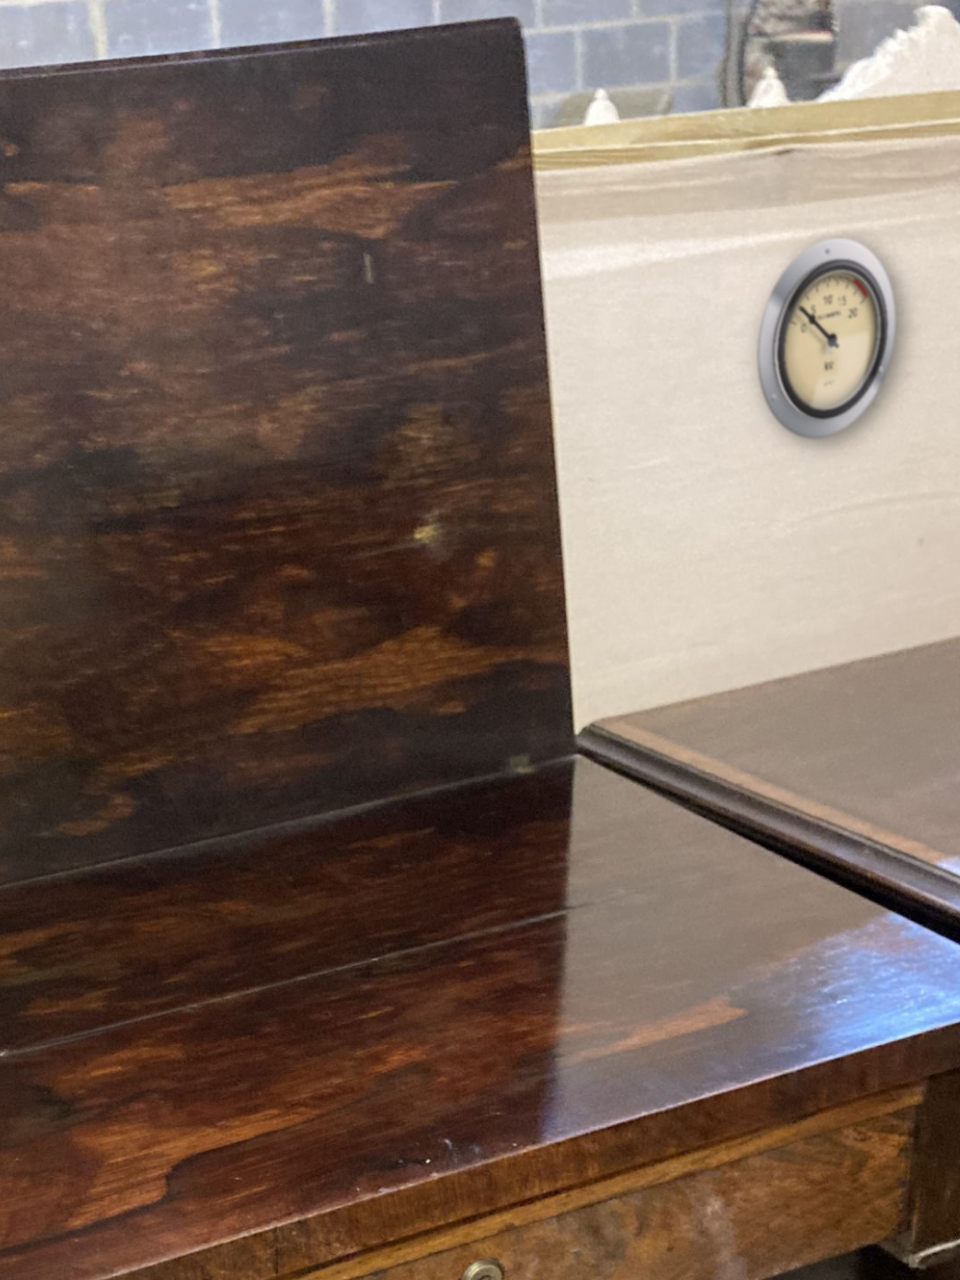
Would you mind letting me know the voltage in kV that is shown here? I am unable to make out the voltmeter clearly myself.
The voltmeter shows 2.5 kV
